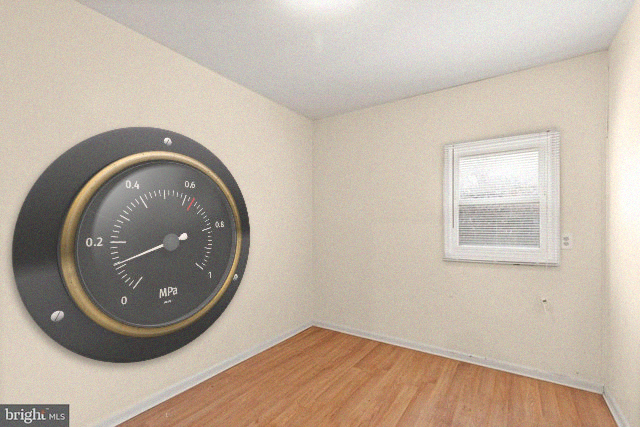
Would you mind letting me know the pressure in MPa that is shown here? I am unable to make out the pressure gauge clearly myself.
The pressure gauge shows 0.12 MPa
